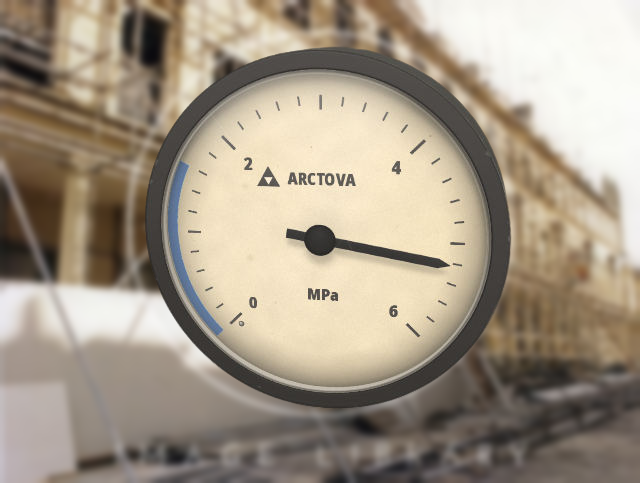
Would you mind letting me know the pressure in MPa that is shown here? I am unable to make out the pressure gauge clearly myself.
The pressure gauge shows 5.2 MPa
